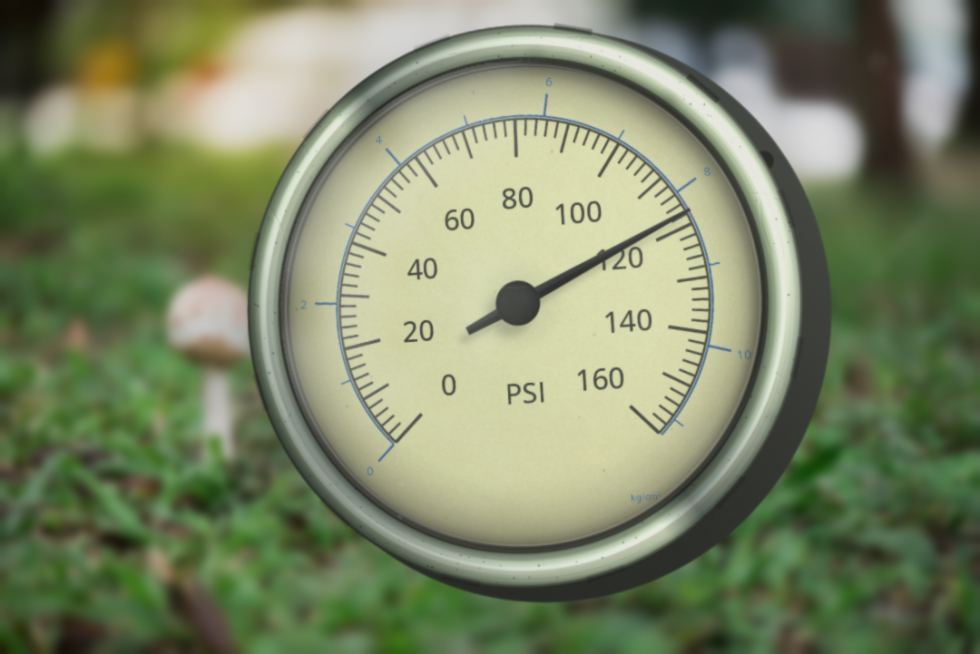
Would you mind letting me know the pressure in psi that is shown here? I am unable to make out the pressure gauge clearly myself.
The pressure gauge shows 118 psi
